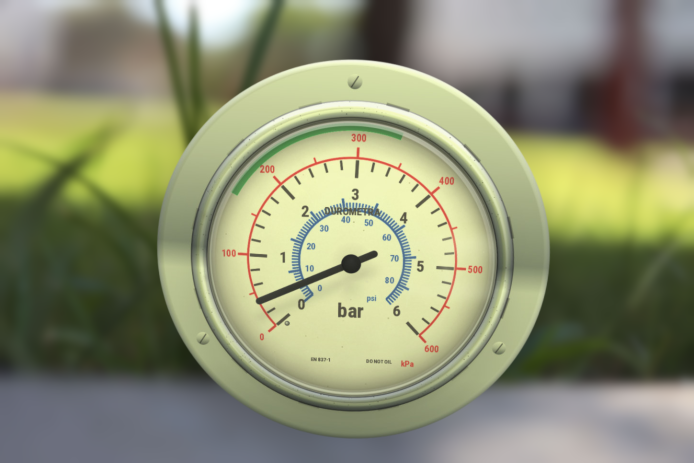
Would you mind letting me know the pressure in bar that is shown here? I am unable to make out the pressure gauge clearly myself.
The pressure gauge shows 0.4 bar
